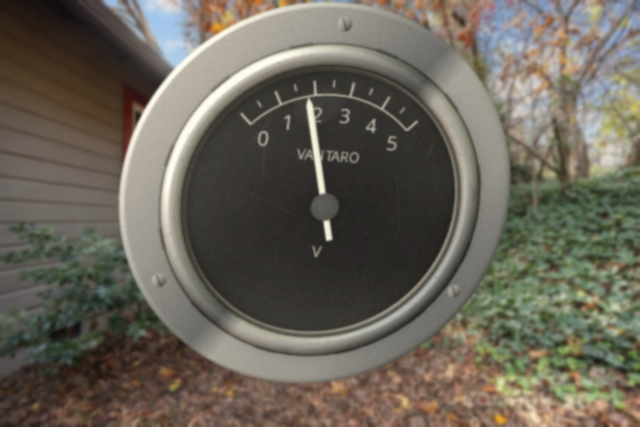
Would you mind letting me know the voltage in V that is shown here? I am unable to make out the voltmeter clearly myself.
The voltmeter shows 1.75 V
